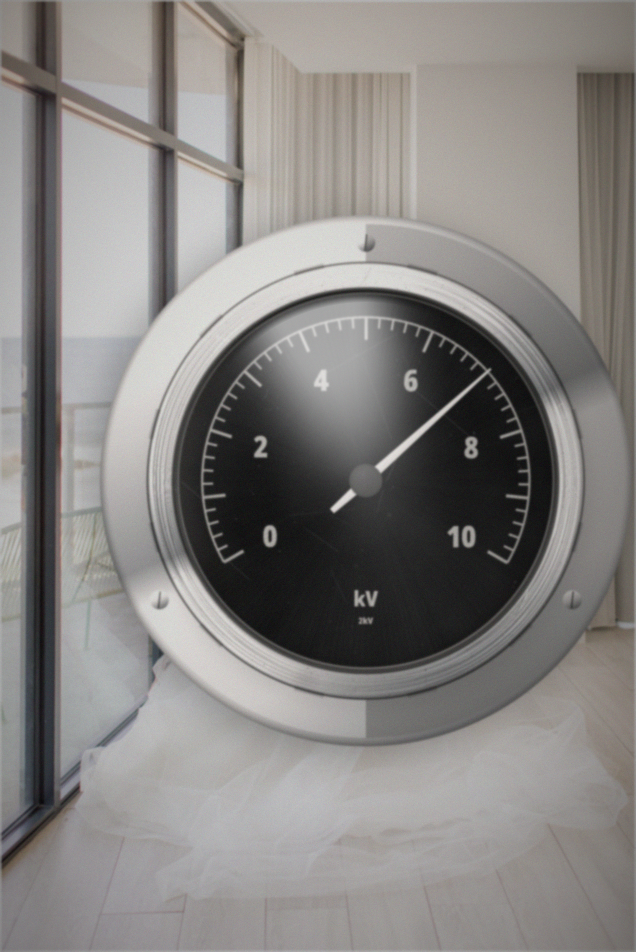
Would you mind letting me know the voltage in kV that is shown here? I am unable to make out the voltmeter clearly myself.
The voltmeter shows 7 kV
